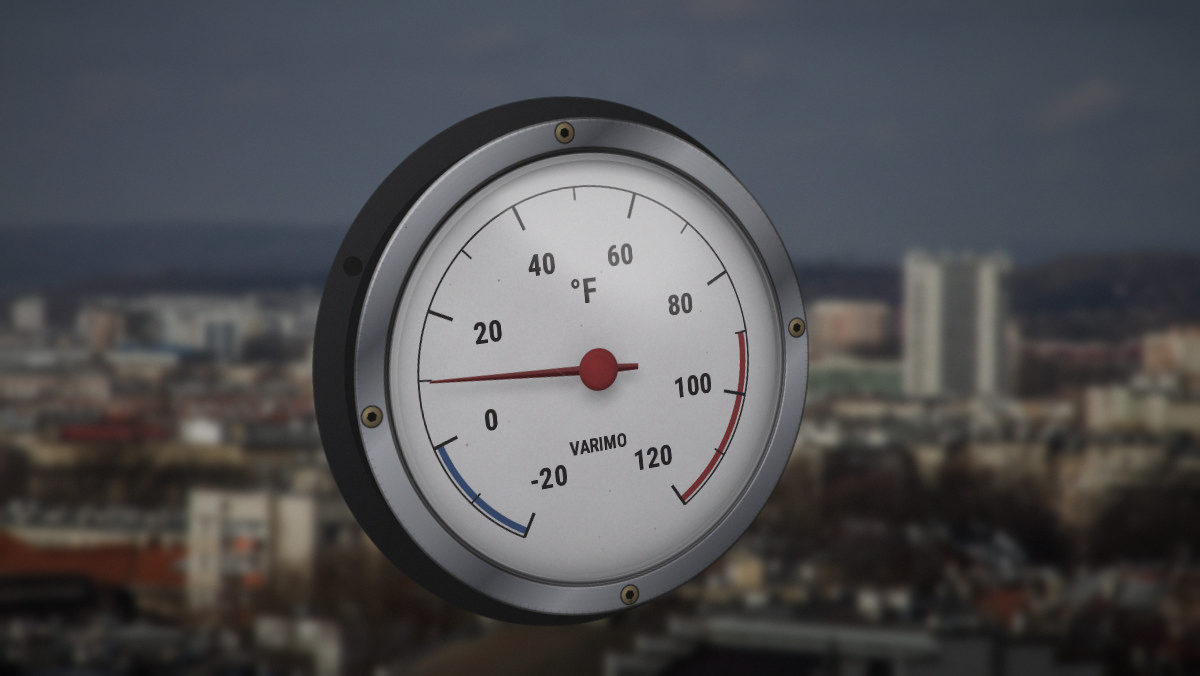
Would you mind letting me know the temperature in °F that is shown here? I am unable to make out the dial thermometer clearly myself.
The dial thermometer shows 10 °F
